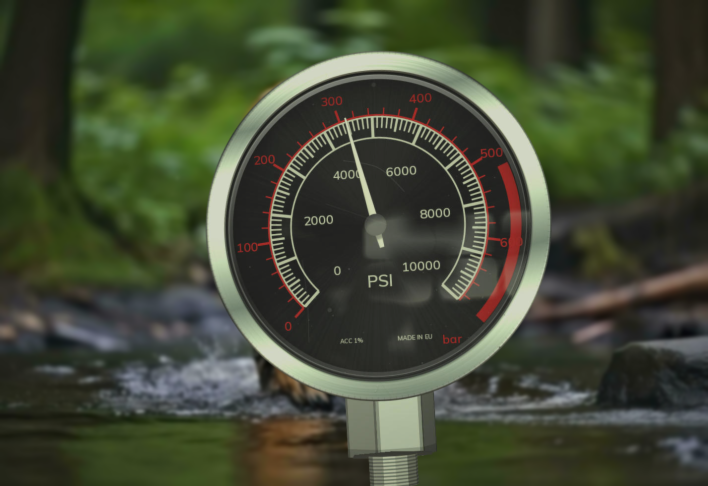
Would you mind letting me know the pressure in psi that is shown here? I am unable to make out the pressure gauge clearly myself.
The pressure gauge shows 4500 psi
